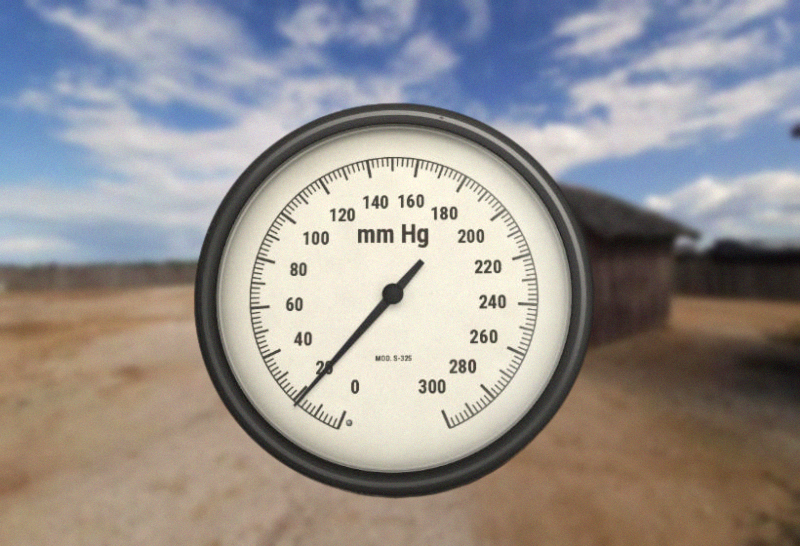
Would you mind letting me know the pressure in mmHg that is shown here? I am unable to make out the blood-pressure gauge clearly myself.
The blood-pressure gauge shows 18 mmHg
